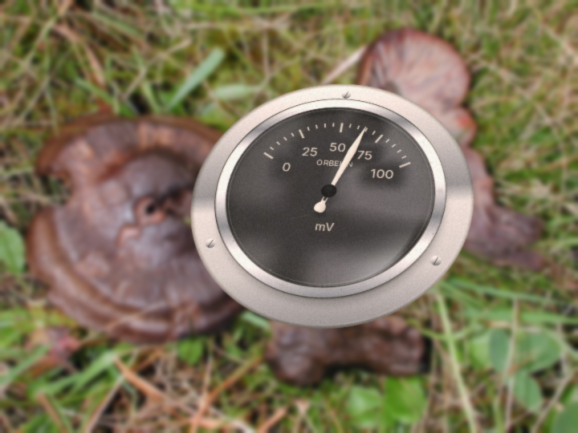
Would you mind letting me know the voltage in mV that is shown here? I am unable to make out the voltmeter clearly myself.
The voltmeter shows 65 mV
